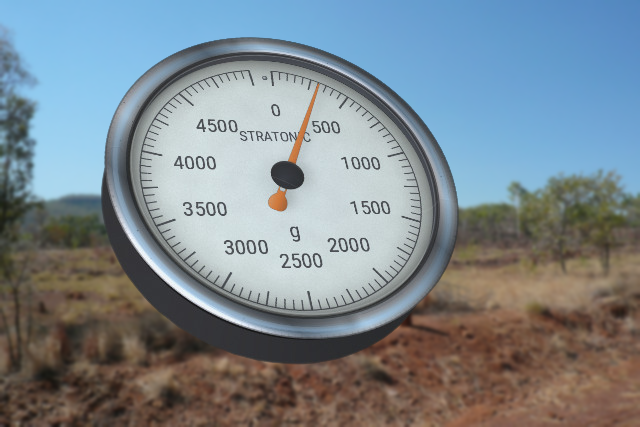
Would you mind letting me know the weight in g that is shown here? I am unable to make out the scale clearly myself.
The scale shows 300 g
